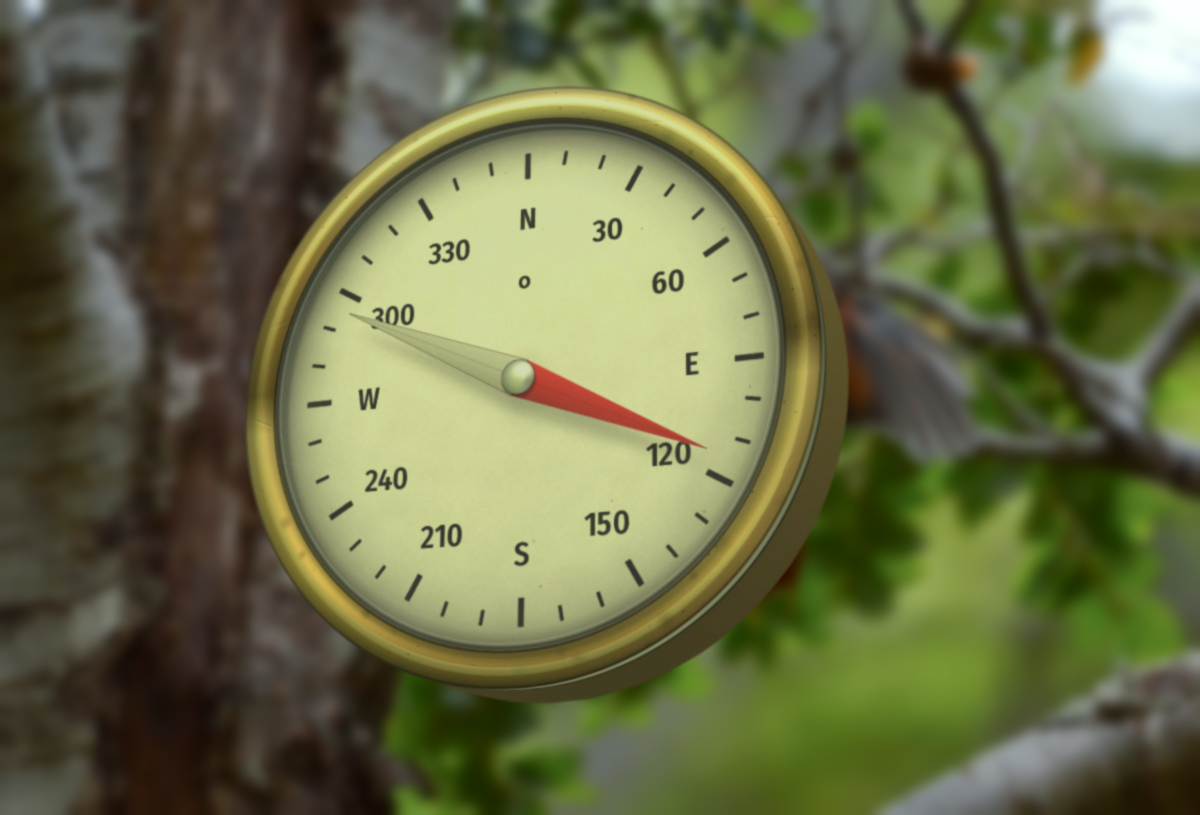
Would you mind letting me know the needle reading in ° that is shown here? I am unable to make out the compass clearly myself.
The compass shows 115 °
